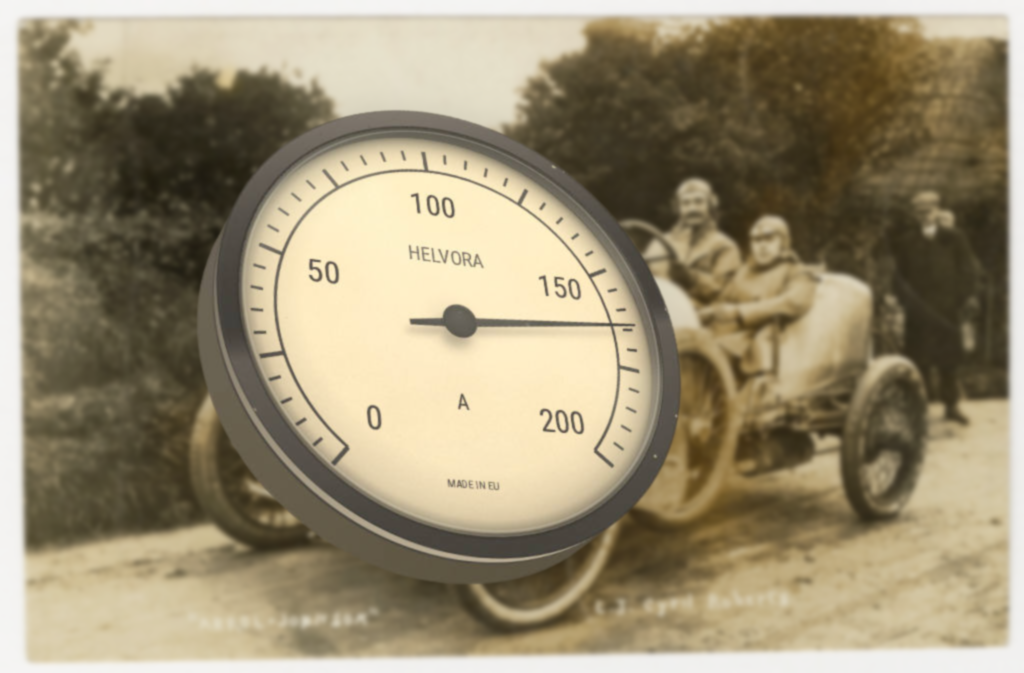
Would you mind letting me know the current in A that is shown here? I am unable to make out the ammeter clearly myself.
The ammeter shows 165 A
